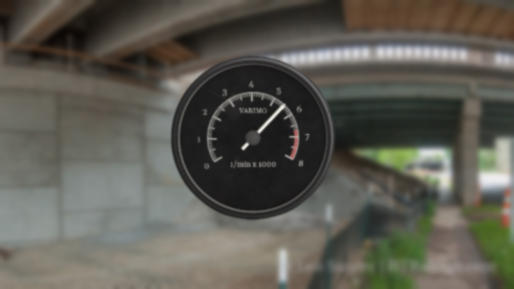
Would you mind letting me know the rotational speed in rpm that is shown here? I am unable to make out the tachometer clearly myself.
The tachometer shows 5500 rpm
